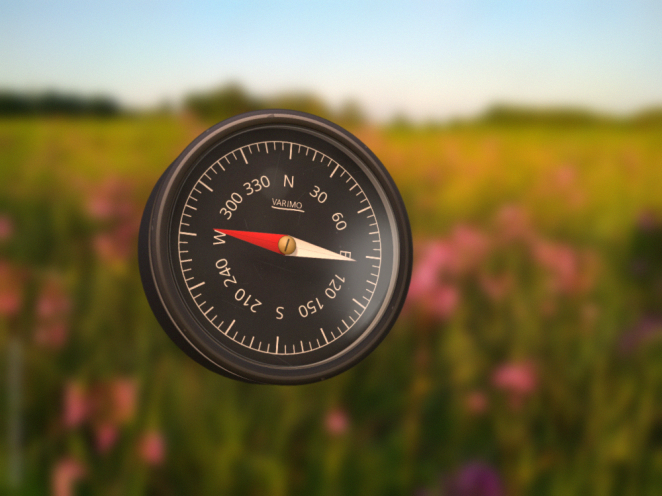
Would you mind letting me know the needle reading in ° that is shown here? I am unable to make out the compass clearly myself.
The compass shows 275 °
